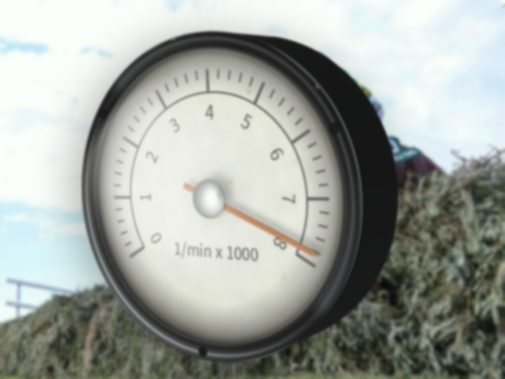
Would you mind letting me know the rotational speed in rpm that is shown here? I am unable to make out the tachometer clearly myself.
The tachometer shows 7800 rpm
